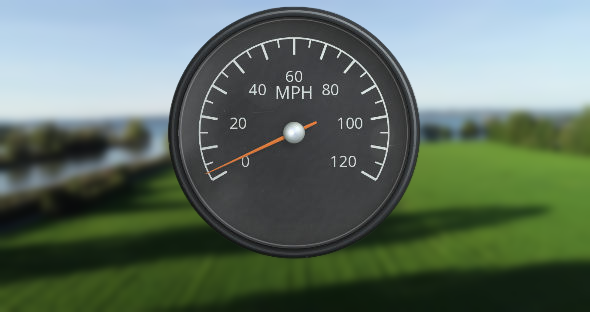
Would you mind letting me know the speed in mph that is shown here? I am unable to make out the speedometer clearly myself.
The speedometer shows 2.5 mph
